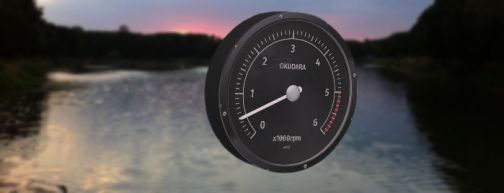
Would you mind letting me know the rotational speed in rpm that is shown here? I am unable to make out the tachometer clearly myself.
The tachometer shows 500 rpm
